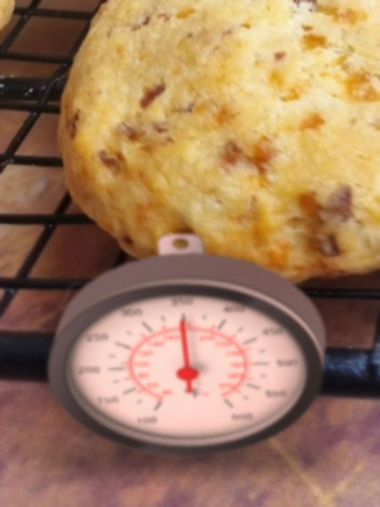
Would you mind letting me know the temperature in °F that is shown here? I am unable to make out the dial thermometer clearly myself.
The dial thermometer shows 350 °F
